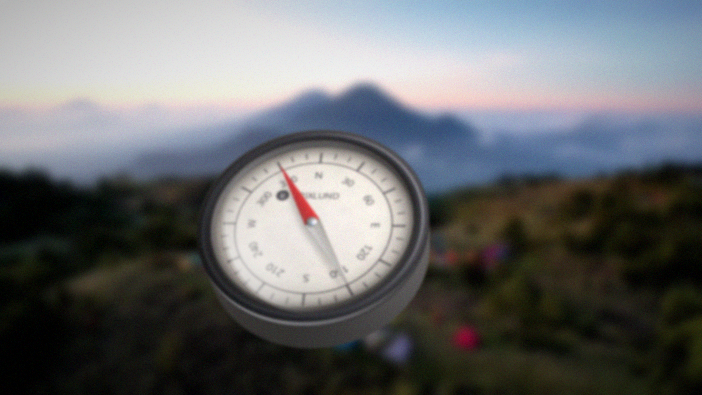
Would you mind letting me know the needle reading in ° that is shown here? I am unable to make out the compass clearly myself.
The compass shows 330 °
